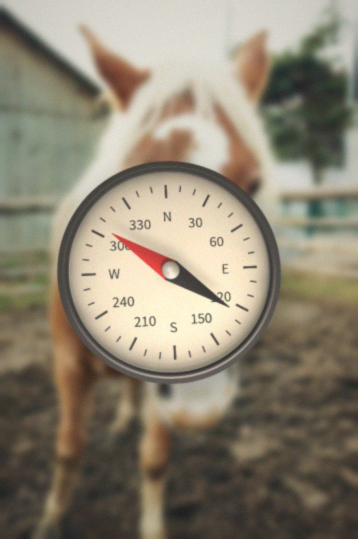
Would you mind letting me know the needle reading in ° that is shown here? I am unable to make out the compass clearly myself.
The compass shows 305 °
